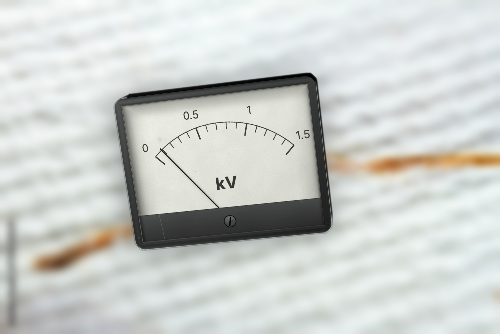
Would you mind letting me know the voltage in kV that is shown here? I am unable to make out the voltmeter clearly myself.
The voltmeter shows 0.1 kV
